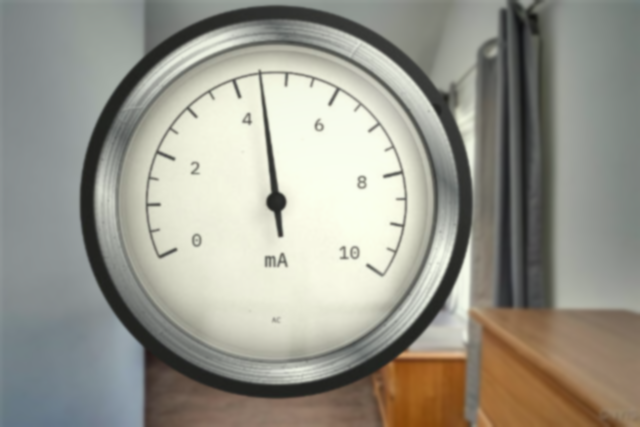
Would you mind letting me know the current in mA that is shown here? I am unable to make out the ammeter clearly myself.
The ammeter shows 4.5 mA
